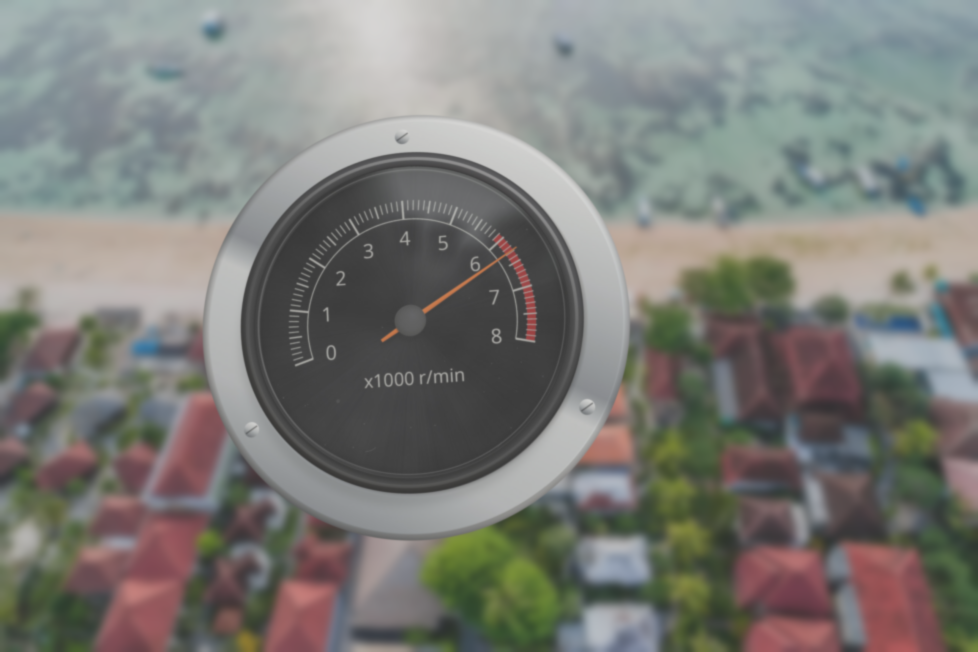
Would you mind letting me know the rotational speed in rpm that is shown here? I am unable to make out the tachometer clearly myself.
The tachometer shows 6300 rpm
